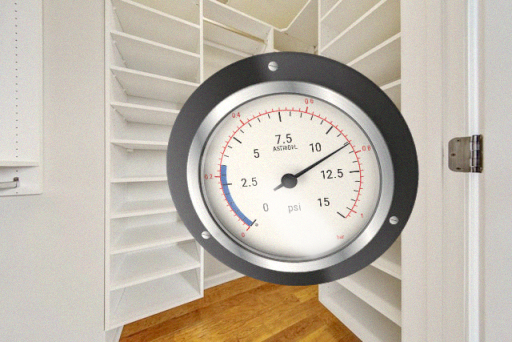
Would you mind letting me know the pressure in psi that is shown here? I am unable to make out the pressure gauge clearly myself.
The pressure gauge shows 11 psi
